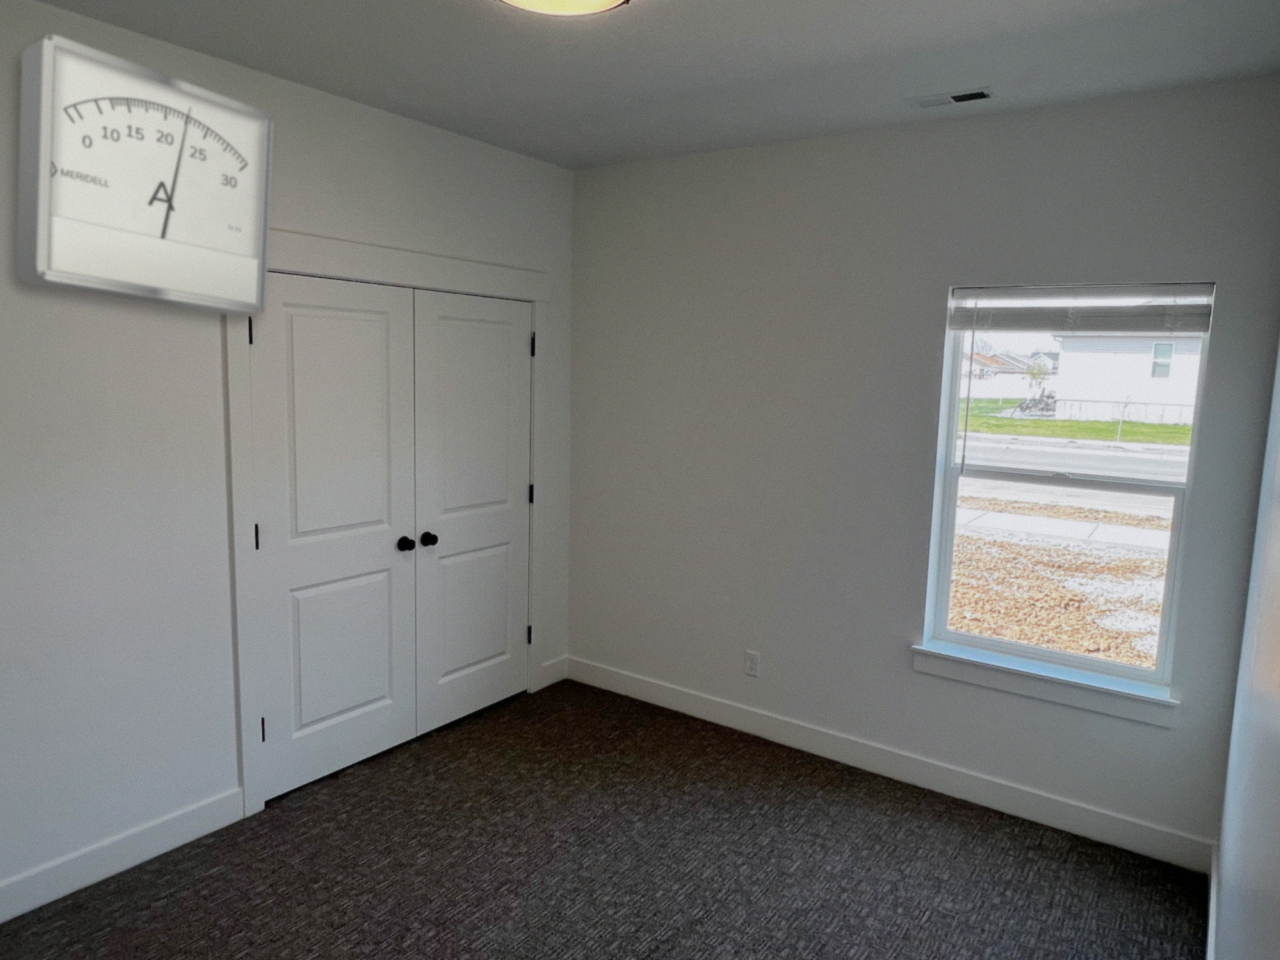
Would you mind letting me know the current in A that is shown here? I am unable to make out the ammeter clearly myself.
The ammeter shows 22.5 A
